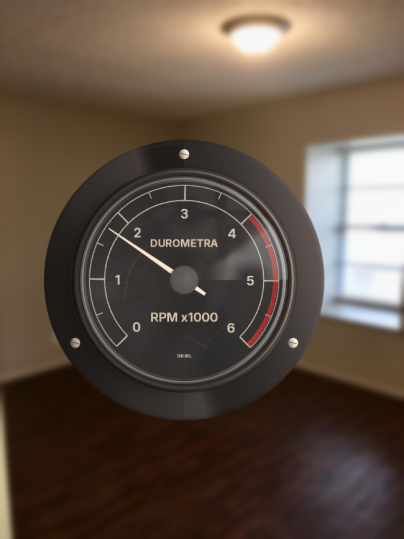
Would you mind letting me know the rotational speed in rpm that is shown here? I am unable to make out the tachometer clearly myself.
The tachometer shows 1750 rpm
